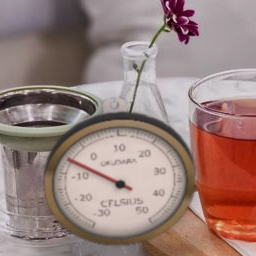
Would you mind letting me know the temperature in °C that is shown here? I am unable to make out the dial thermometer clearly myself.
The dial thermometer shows -5 °C
